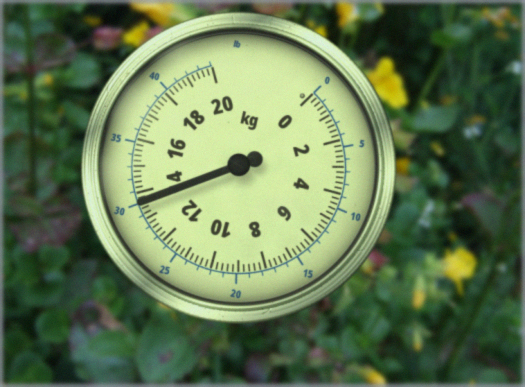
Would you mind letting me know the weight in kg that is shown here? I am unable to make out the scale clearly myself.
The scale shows 13.6 kg
